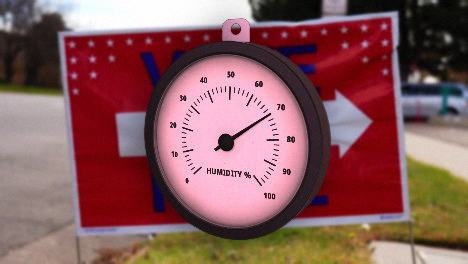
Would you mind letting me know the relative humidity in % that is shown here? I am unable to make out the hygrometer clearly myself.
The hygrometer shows 70 %
